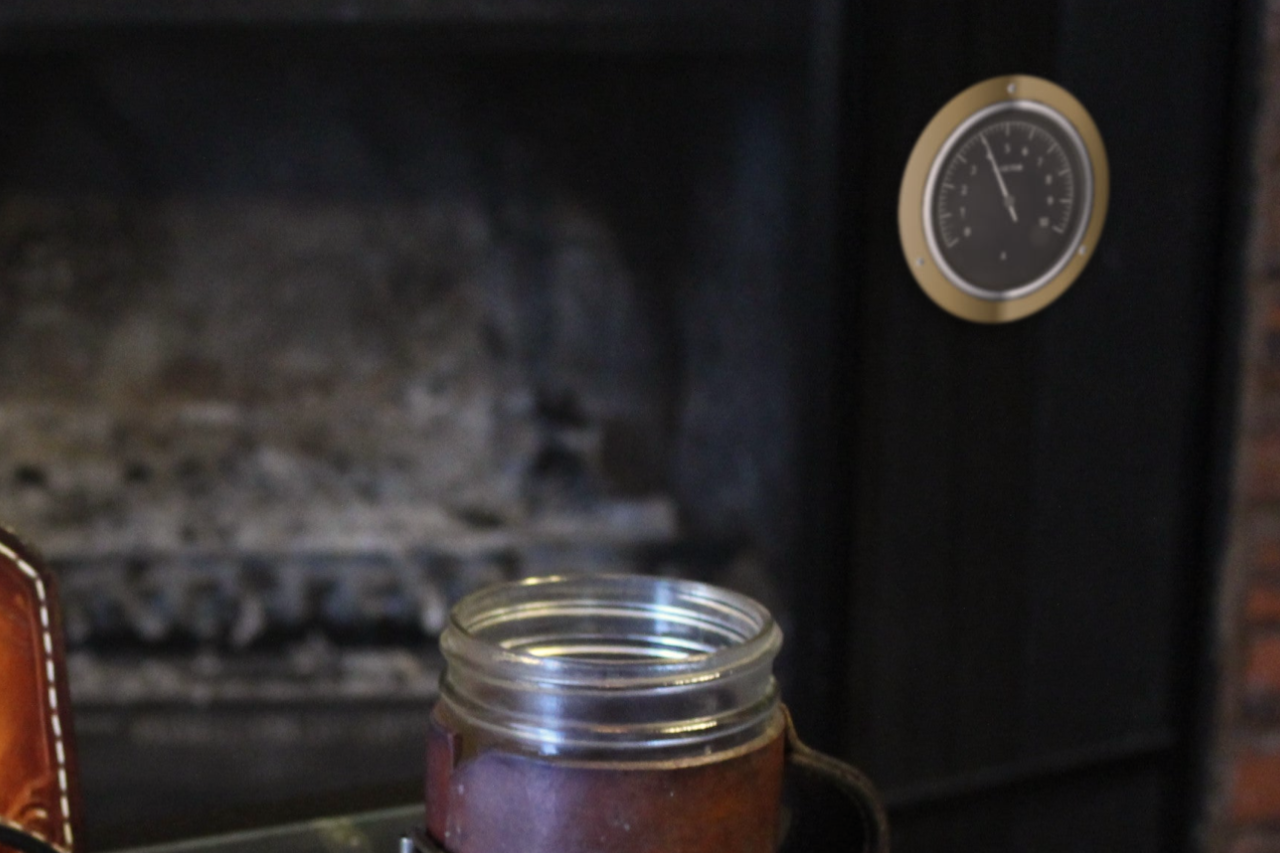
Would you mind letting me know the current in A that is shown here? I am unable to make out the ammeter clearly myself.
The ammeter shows 4 A
